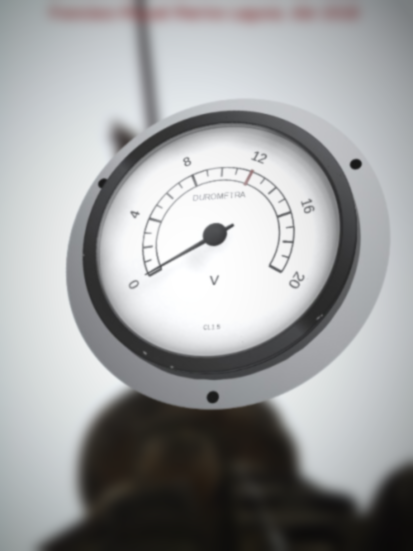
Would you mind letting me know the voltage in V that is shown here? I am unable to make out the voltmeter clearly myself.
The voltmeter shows 0 V
